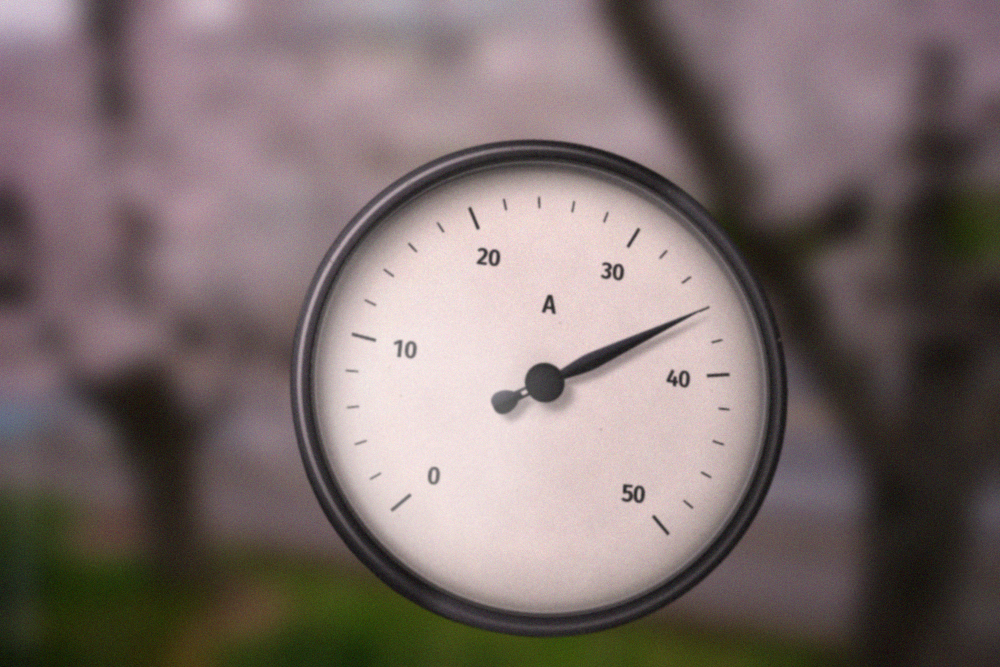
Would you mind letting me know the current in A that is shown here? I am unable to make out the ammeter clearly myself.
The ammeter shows 36 A
